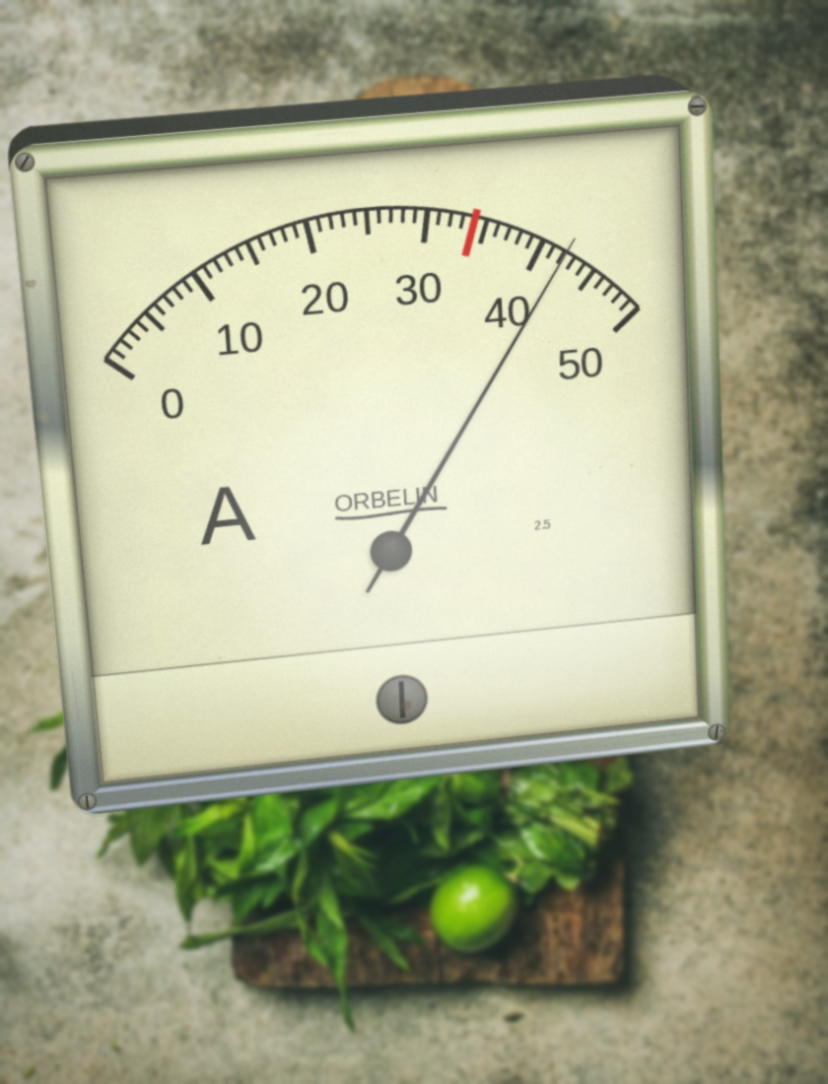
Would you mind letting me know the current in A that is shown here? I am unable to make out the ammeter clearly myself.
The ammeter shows 42 A
